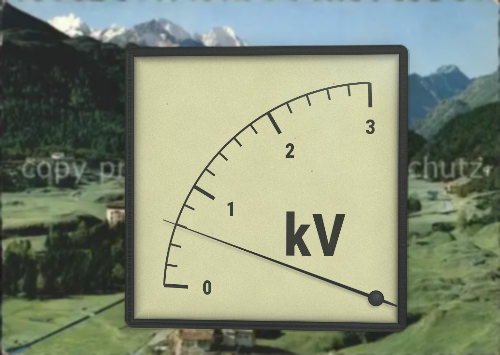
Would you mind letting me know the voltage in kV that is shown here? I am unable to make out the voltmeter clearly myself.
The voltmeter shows 0.6 kV
